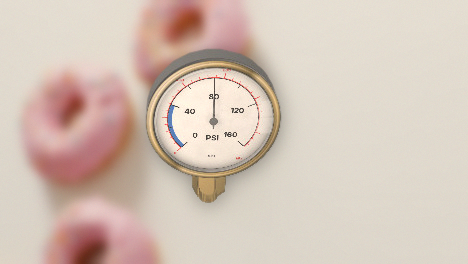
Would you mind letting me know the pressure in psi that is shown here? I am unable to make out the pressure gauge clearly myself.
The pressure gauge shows 80 psi
